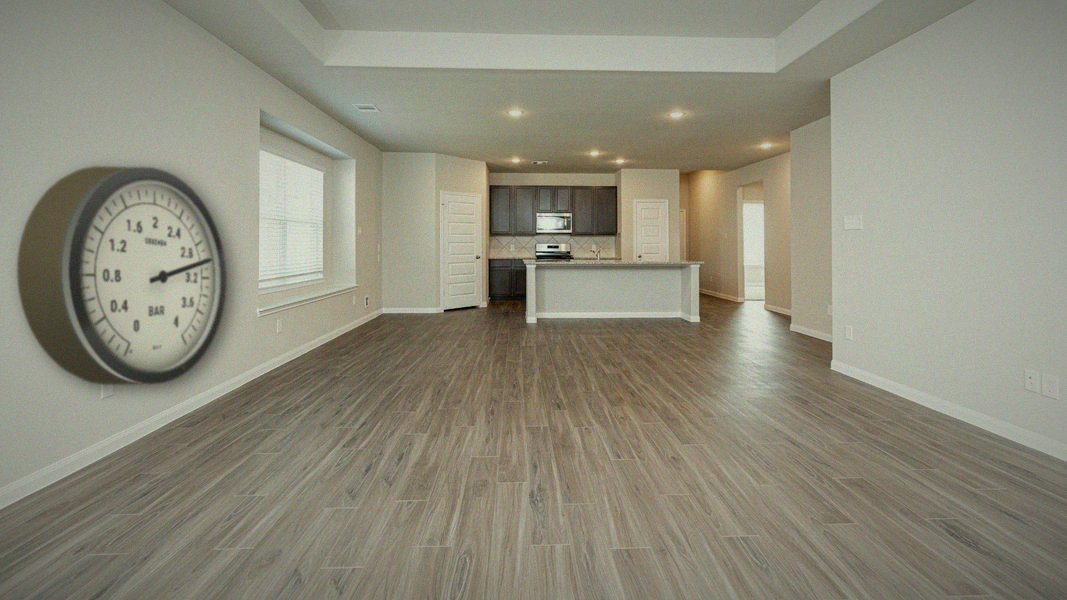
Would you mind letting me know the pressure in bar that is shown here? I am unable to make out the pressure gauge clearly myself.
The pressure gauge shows 3 bar
